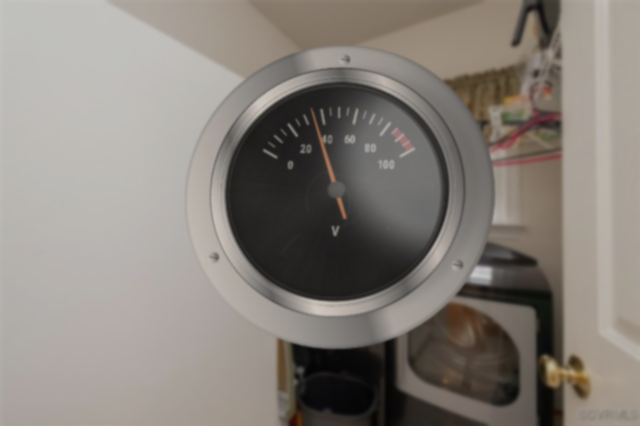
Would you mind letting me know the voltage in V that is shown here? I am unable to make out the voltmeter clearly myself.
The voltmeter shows 35 V
